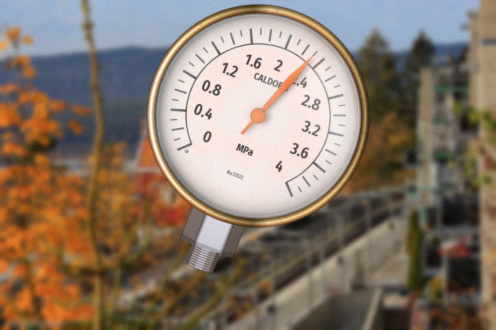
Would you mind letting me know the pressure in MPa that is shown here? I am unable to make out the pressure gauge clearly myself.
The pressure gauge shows 2.3 MPa
